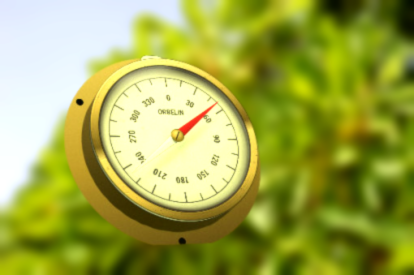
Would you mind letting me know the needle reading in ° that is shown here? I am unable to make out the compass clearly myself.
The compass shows 52.5 °
